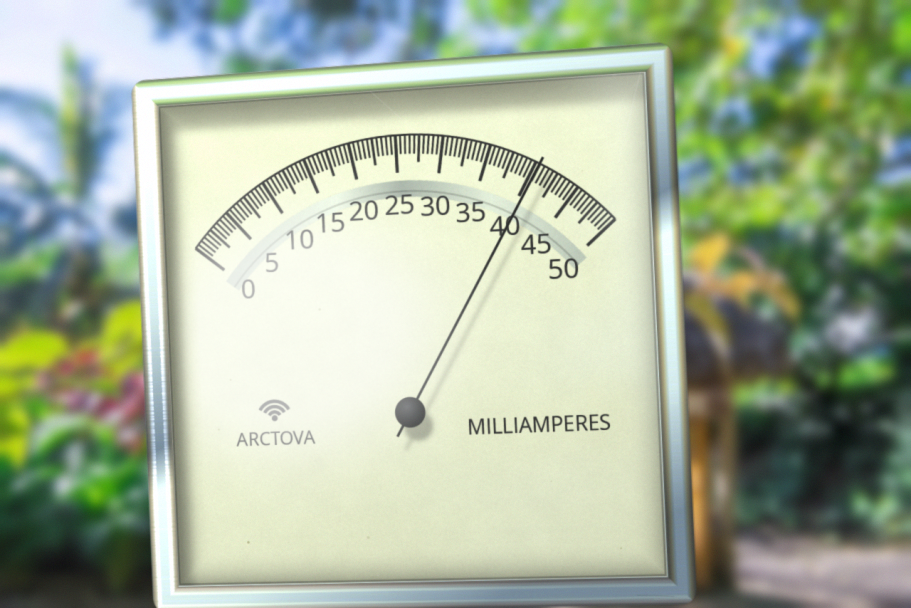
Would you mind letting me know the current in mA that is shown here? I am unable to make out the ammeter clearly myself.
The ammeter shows 40.5 mA
